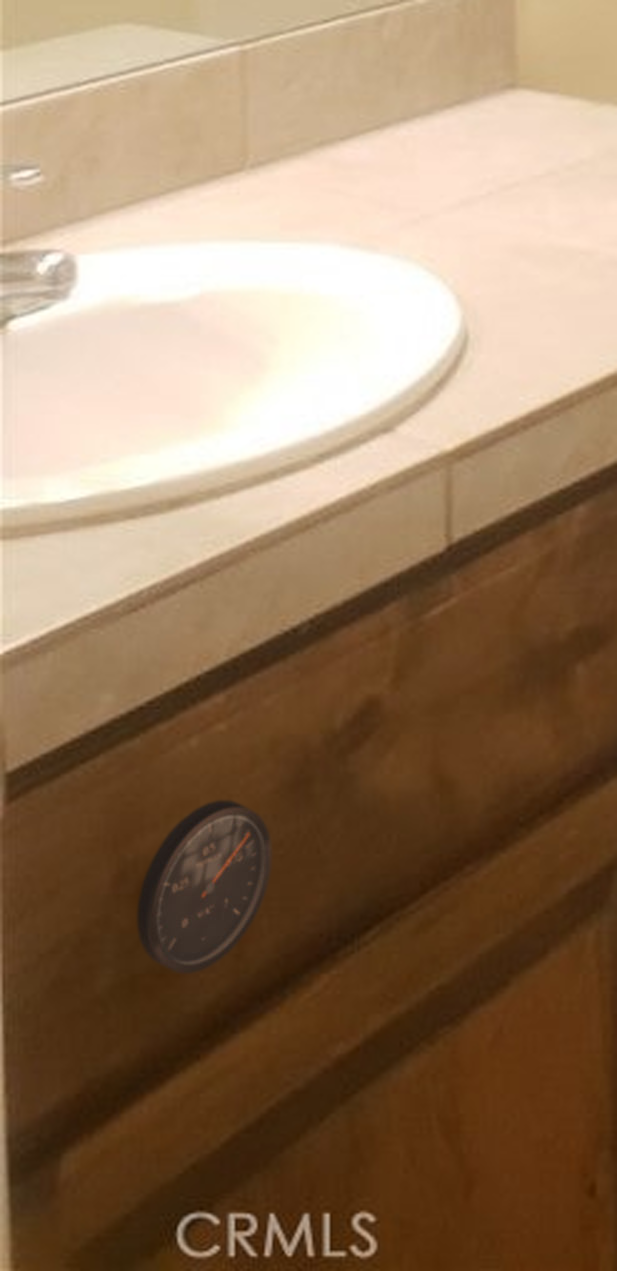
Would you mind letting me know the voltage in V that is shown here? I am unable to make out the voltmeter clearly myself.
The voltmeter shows 0.7 V
